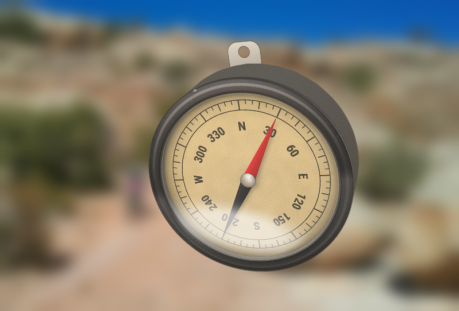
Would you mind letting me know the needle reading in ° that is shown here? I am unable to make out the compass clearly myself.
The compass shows 30 °
